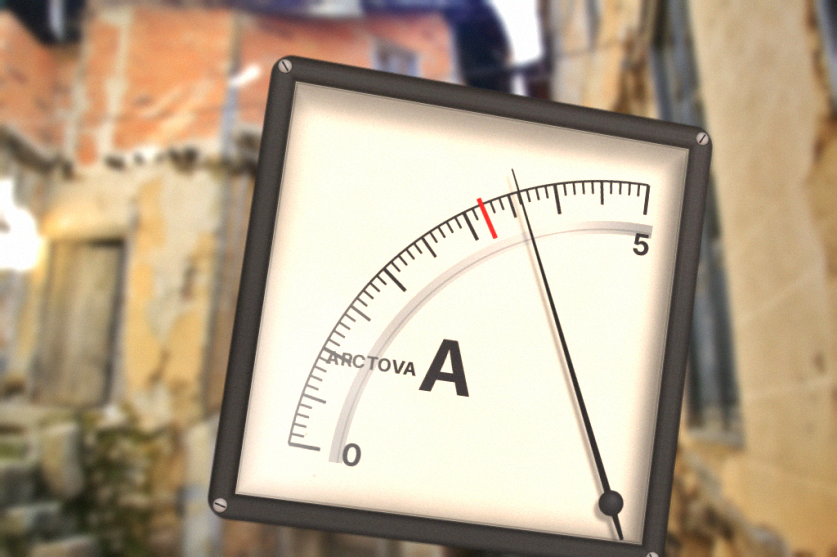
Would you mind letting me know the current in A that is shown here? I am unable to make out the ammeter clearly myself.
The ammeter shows 3.6 A
